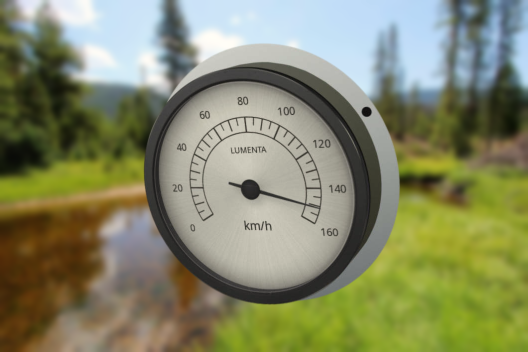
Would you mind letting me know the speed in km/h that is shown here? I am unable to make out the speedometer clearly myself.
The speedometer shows 150 km/h
